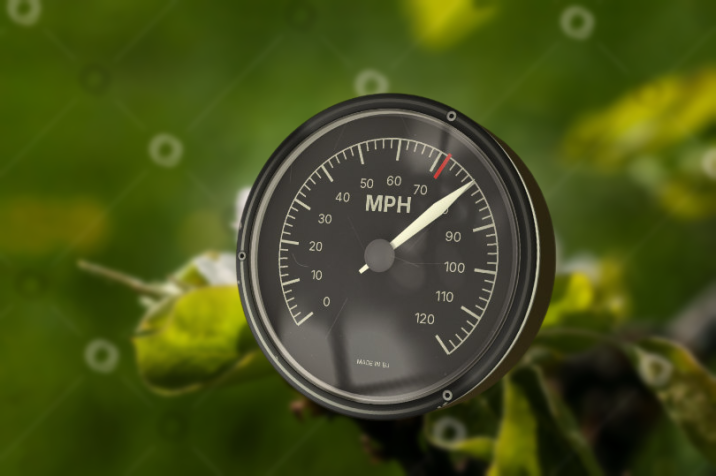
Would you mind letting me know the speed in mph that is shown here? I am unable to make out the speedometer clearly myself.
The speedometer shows 80 mph
